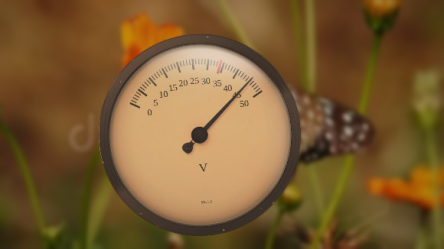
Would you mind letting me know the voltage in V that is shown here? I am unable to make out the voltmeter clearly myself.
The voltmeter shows 45 V
